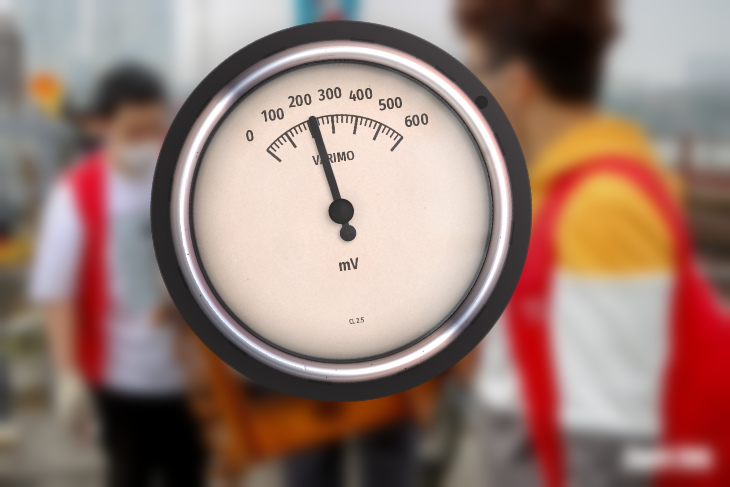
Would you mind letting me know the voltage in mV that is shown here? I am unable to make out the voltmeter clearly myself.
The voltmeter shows 220 mV
